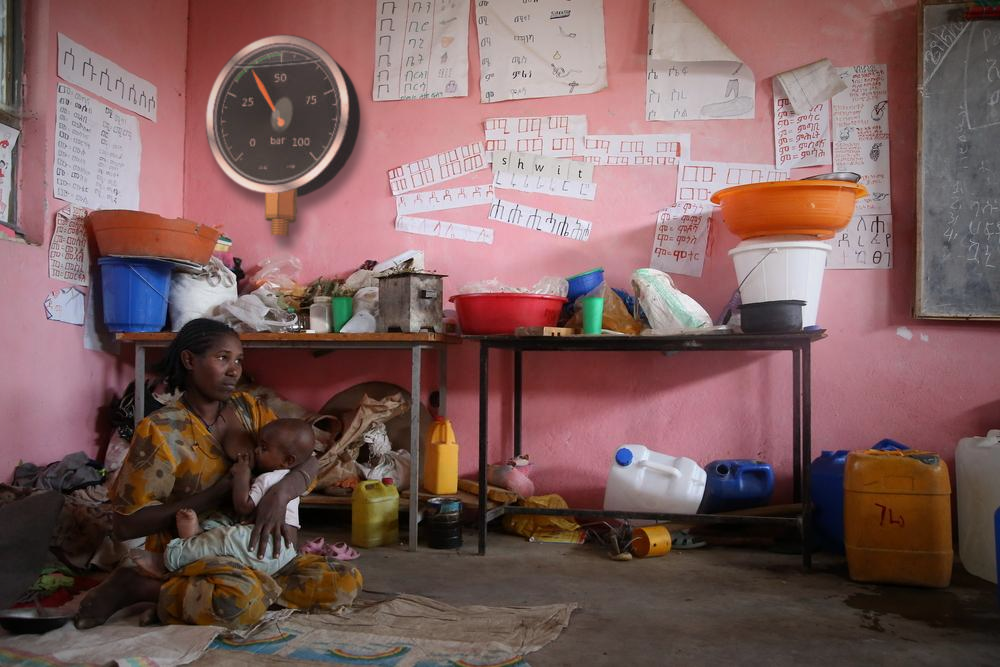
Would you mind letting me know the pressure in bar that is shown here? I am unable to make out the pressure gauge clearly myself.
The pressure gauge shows 37.5 bar
